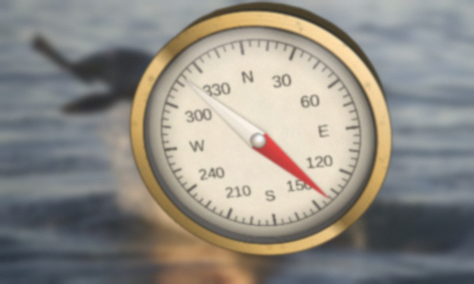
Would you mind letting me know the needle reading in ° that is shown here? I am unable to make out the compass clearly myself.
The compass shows 140 °
